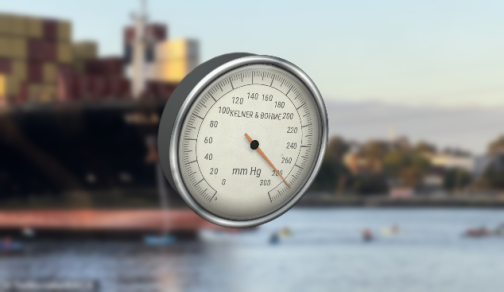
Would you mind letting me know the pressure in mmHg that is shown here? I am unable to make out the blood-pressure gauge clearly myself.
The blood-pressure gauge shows 280 mmHg
